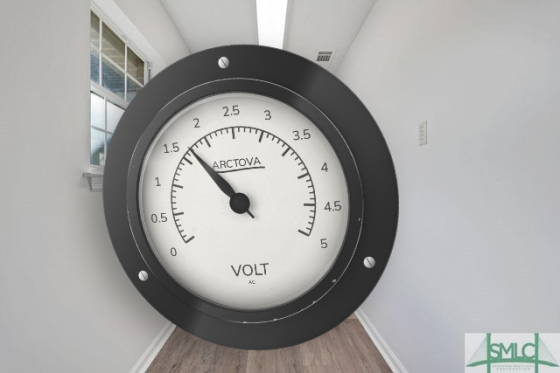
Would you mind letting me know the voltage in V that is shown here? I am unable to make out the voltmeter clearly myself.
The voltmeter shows 1.7 V
